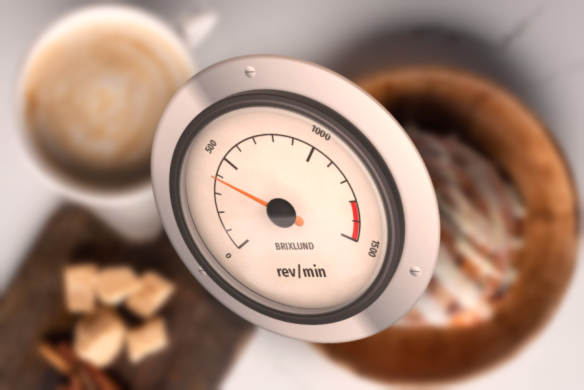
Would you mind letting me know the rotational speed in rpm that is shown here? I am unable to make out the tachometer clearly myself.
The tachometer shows 400 rpm
